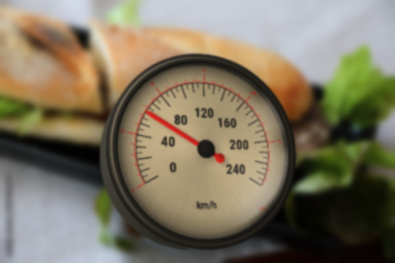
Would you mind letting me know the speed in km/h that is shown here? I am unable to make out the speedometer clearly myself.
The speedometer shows 60 km/h
